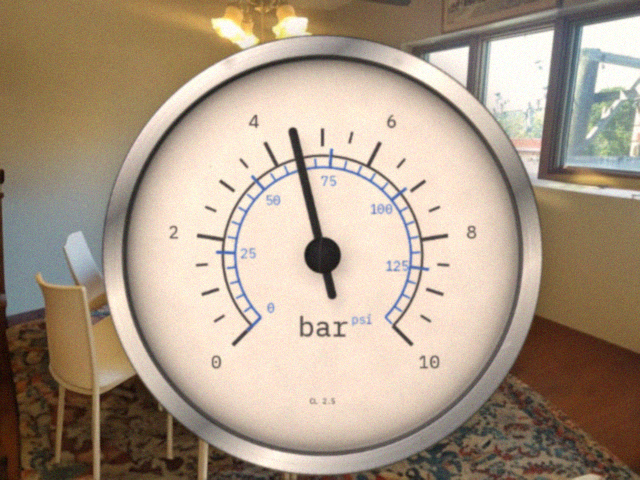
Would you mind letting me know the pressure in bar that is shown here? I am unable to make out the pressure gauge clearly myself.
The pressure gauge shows 4.5 bar
